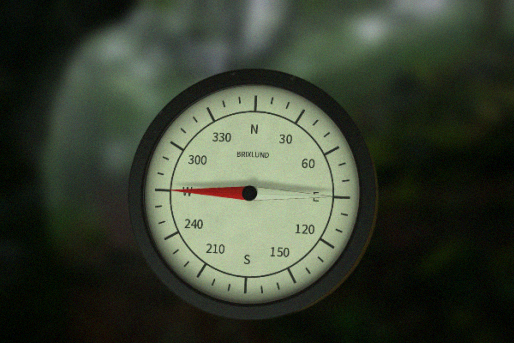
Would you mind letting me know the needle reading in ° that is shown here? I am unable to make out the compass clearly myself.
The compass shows 270 °
